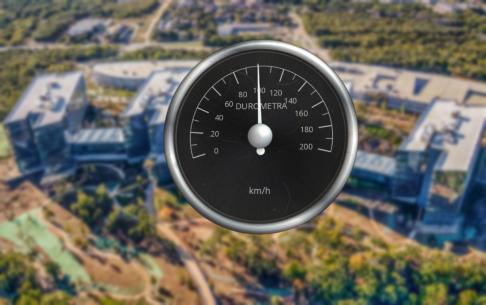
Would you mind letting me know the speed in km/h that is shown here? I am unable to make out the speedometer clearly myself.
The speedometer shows 100 km/h
